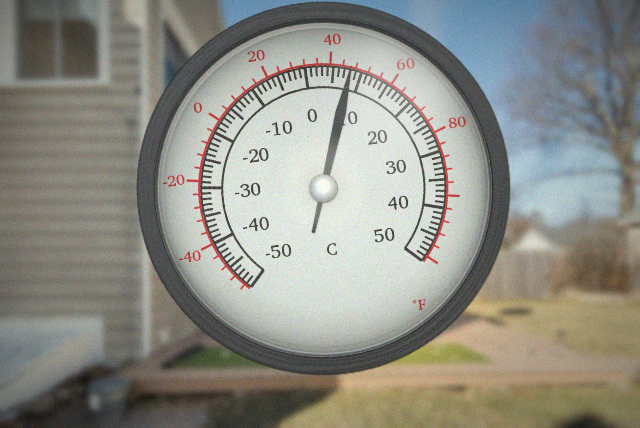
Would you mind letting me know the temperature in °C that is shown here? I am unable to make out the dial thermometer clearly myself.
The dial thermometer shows 8 °C
